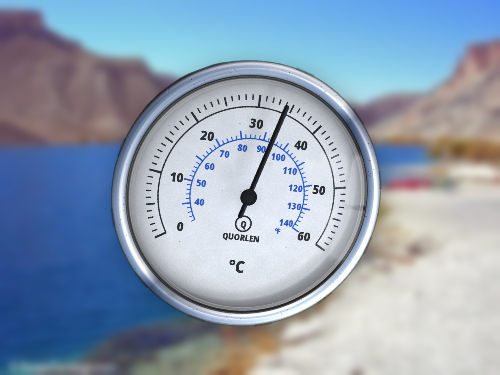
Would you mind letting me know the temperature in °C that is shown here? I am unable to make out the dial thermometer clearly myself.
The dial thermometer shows 34 °C
